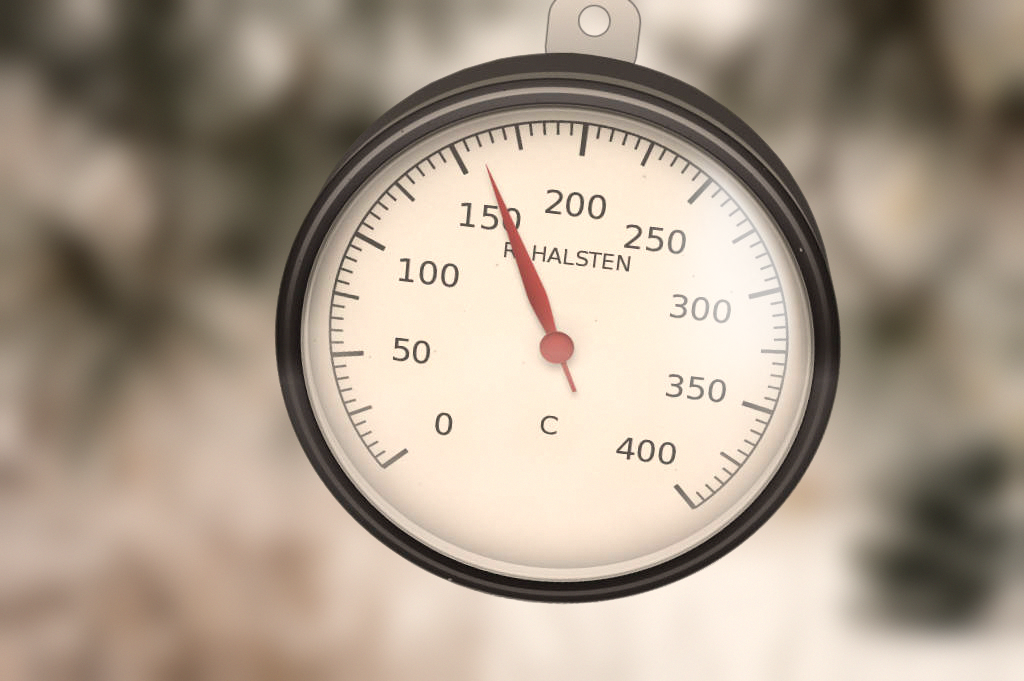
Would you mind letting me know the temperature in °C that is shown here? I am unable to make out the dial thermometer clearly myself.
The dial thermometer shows 160 °C
